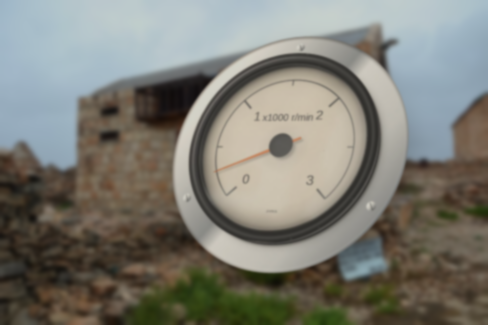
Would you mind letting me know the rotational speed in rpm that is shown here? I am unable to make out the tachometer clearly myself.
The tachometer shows 250 rpm
